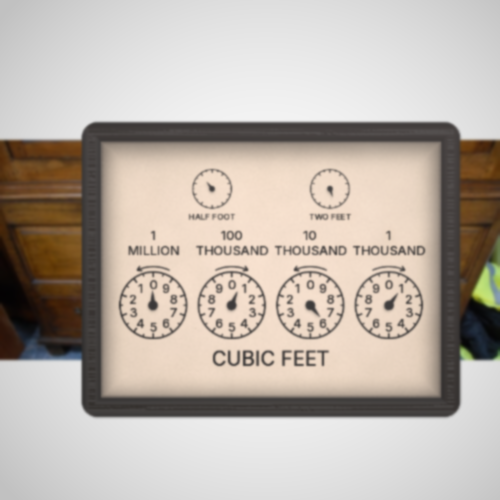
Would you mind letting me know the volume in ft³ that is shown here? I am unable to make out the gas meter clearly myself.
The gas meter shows 6100 ft³
